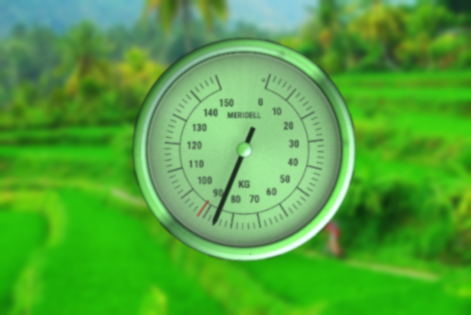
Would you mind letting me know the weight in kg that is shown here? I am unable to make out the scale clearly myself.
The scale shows 86 kg
